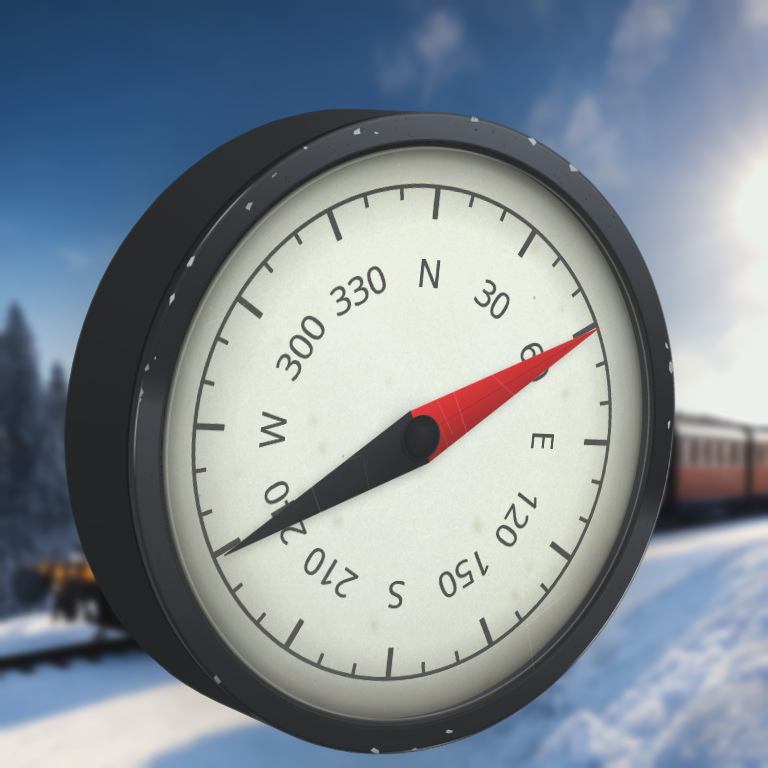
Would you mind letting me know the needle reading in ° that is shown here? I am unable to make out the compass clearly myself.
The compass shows 60 °
